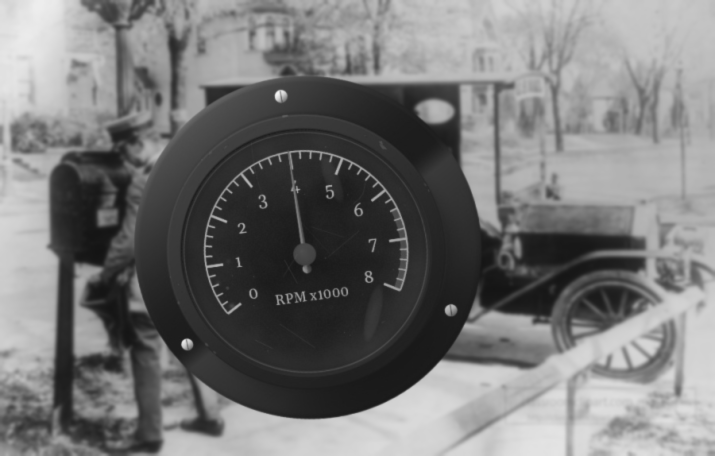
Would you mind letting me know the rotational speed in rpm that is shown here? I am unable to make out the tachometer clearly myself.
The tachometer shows 4000 rpm
